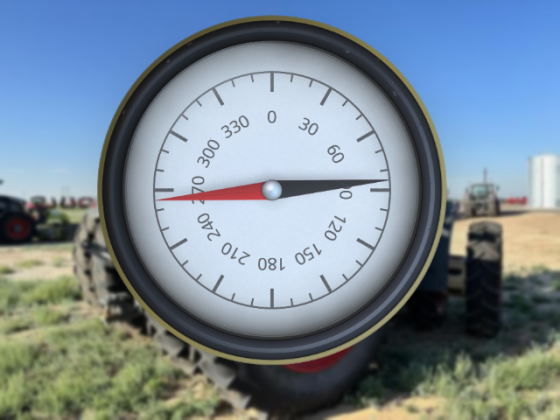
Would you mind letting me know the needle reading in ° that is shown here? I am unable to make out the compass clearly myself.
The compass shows 265 °
